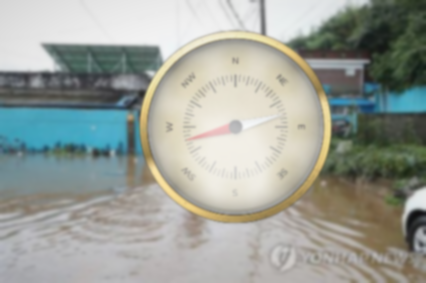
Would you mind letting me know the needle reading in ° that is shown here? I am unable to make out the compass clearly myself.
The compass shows 255 °
